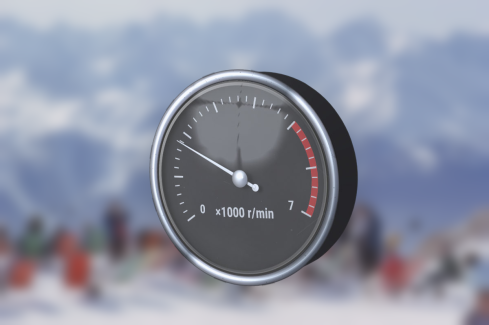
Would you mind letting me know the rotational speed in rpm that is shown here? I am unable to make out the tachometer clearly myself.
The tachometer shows 1800 rpm
